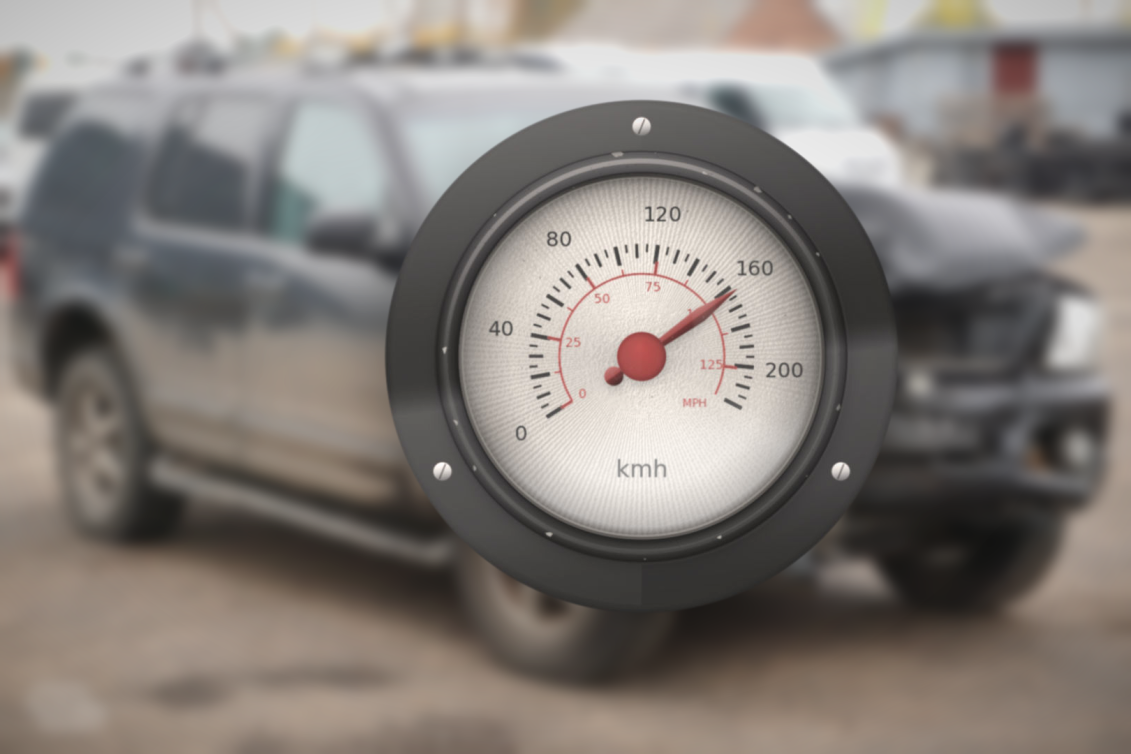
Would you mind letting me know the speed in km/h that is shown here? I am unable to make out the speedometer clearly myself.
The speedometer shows 162.5 km/h
